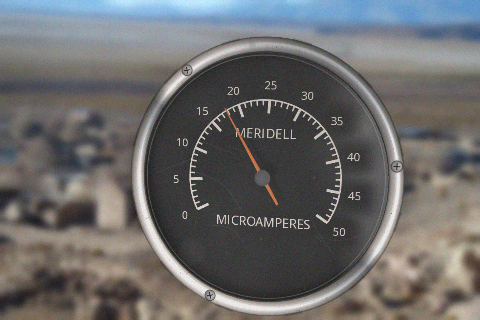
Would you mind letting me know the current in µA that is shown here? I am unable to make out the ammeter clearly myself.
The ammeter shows 18 µA
